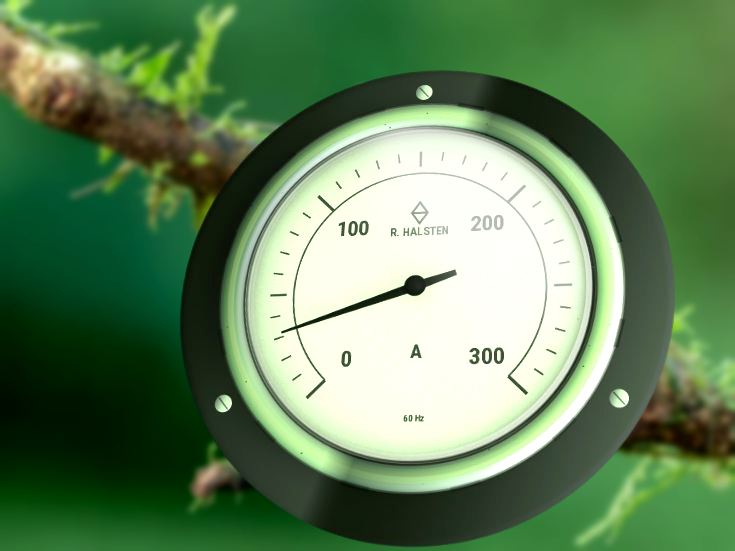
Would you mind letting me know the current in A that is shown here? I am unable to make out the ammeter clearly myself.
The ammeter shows 30 A
